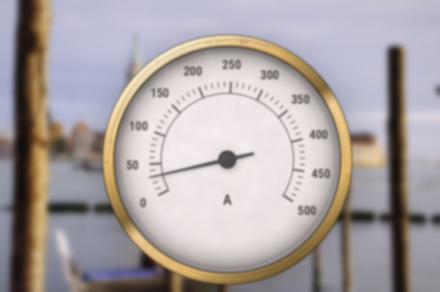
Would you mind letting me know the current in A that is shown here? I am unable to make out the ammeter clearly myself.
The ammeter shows 30 A
